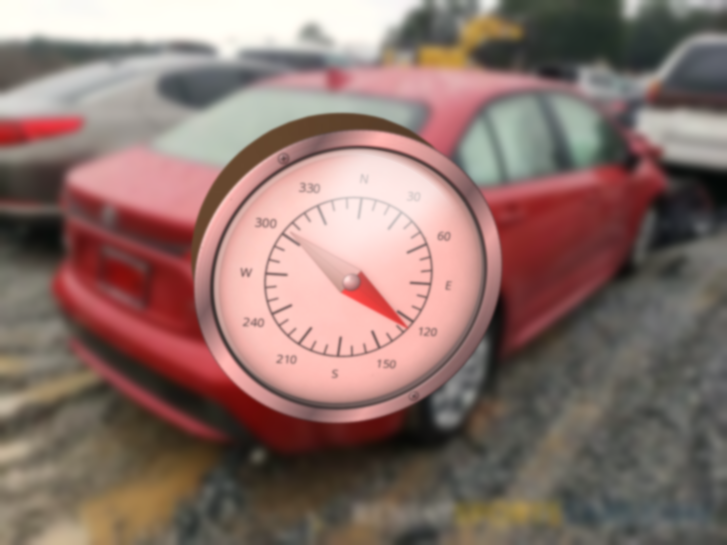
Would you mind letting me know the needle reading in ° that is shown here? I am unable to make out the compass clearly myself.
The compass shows 125 °
